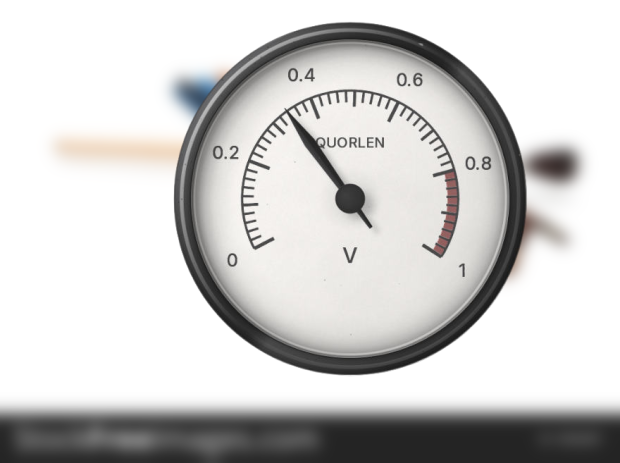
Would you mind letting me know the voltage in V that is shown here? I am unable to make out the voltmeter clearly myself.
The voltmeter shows 0.34 V
